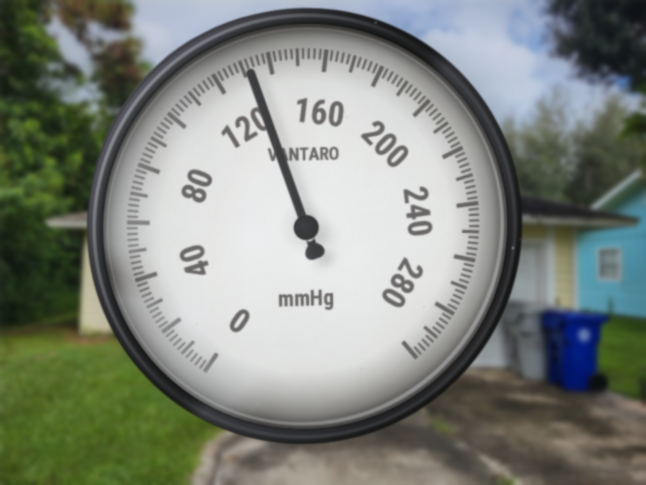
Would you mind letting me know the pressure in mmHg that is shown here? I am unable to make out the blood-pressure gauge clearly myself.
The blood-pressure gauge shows 132 mmHg
